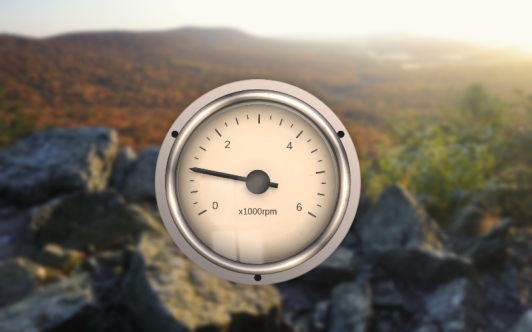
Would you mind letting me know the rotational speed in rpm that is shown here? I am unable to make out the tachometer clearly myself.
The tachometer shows 1000 rpm
